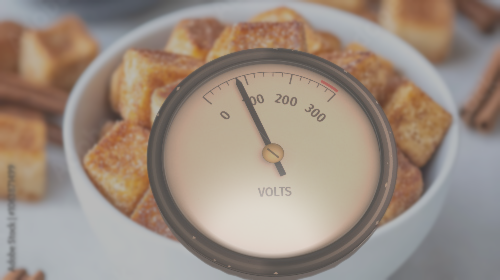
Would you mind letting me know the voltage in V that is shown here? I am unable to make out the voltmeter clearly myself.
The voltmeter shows 80 V
